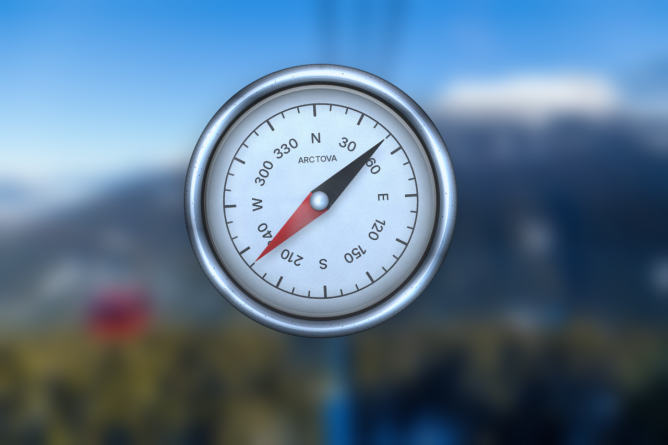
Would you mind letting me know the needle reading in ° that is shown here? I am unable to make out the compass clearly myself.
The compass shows 230 °
